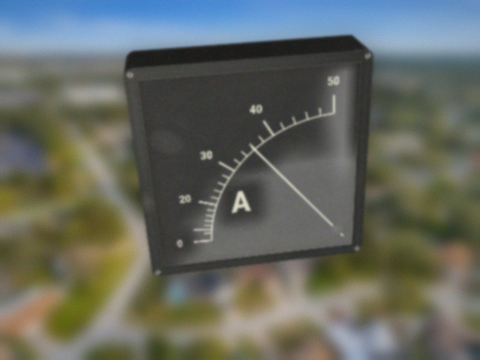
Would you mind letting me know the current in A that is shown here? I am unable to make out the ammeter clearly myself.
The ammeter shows 36 A
